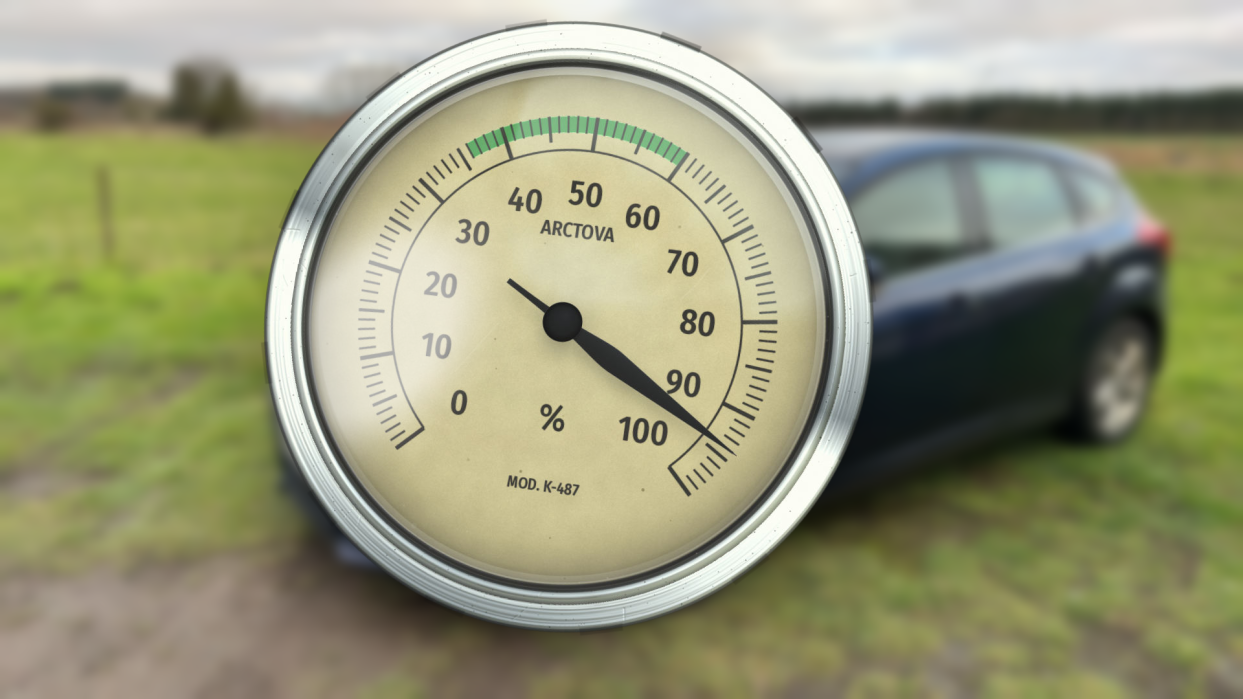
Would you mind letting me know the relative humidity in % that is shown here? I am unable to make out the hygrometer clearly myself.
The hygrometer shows 94 %
